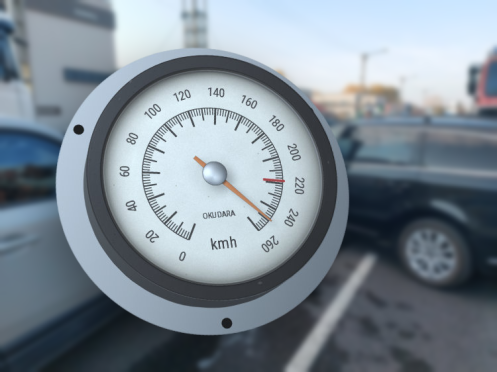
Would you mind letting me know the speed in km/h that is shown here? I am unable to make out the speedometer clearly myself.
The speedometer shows 250 km/h
